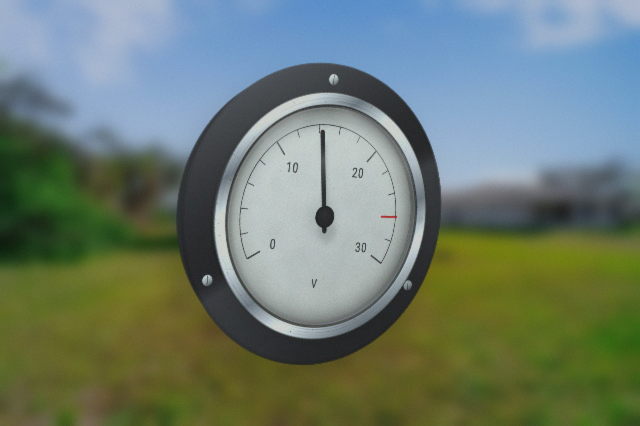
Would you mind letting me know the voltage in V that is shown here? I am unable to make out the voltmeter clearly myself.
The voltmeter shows 14 V
